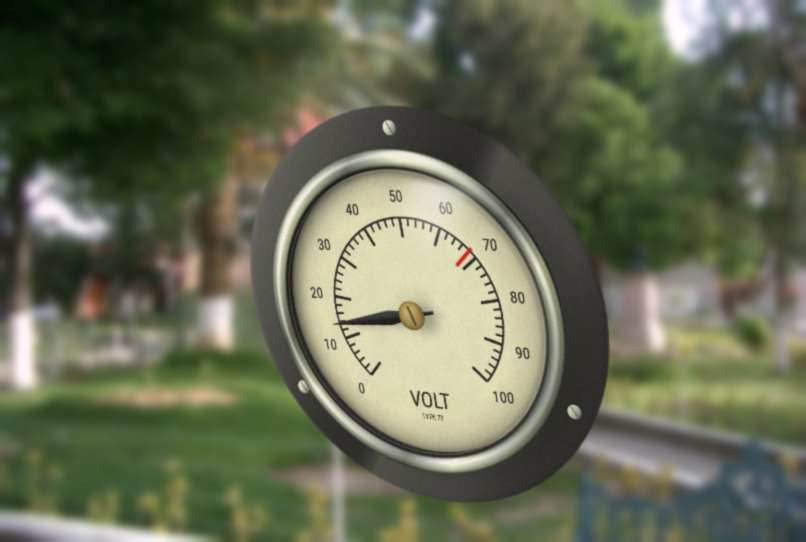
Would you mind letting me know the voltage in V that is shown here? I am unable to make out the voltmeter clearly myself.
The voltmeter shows 14 V
